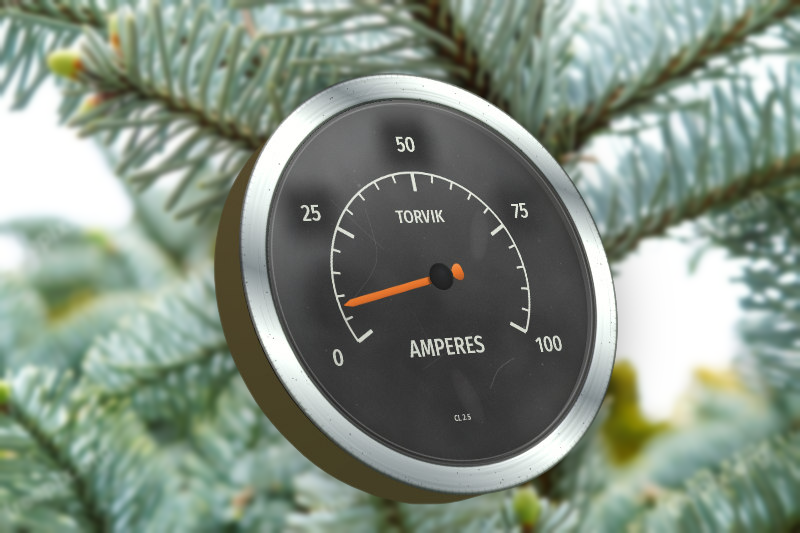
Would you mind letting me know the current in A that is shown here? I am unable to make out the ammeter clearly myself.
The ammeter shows 7.5 A
